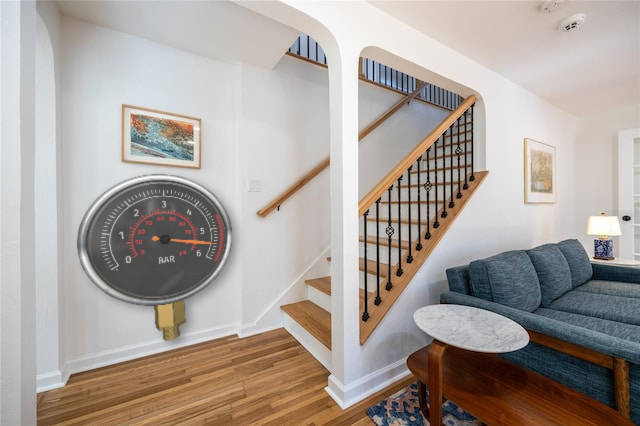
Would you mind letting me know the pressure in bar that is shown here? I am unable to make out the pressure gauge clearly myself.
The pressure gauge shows 5.5 bar
